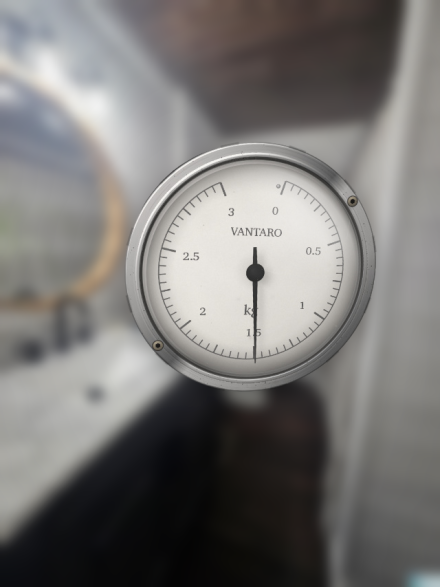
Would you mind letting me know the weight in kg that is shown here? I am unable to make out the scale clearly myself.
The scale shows 1.5 kg
